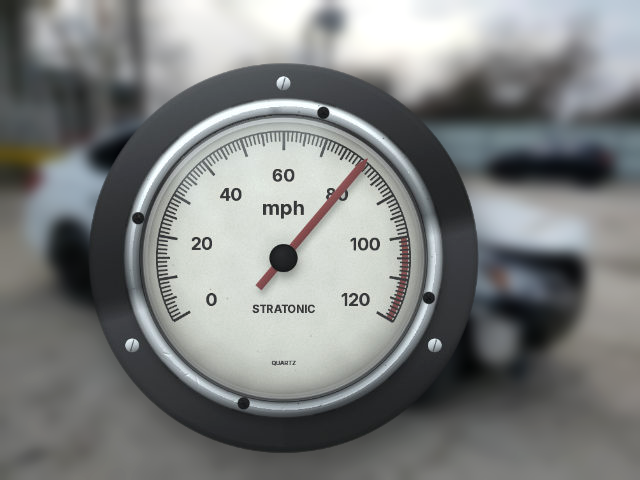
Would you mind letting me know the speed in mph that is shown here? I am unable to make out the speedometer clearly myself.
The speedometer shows 80 mph
